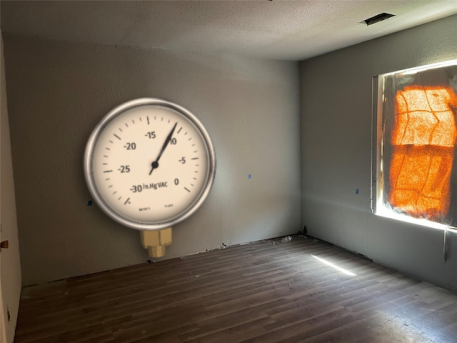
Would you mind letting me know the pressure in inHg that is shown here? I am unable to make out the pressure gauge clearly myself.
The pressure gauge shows -11 inHg
